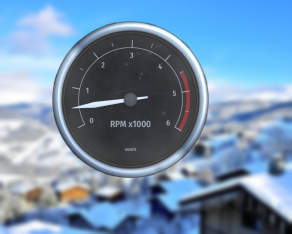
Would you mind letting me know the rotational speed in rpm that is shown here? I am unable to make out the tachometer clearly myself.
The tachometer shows 500 rpm
